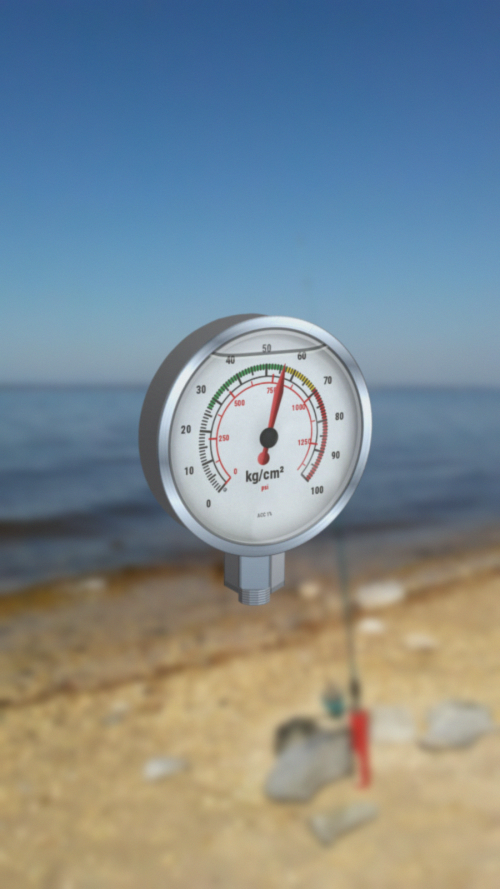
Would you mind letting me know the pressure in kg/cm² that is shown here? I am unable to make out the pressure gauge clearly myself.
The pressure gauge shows 55 kg/cm²
